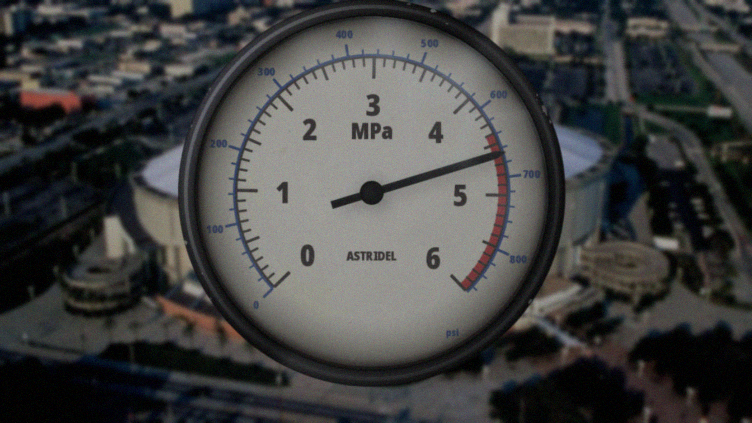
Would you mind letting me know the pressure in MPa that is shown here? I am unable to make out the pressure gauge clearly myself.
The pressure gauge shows 4.6 MPa
